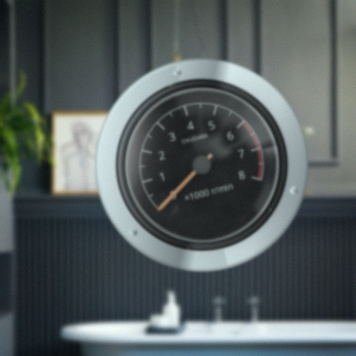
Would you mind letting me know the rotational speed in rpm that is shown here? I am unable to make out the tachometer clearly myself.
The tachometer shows 0 rpm
